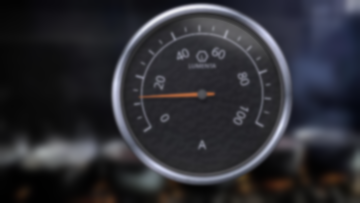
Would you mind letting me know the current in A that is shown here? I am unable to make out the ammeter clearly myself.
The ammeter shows 12.5 A
